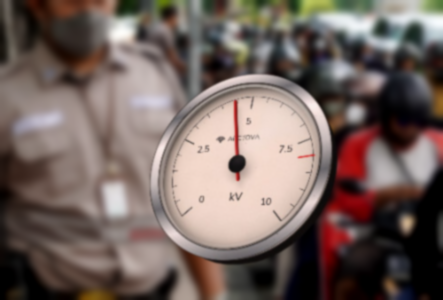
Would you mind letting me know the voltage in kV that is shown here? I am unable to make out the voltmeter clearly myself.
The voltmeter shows 4.5 kV
